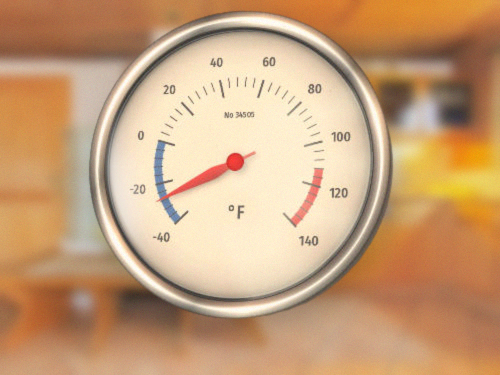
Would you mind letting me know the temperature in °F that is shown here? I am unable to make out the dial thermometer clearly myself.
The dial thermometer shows -28 °F
